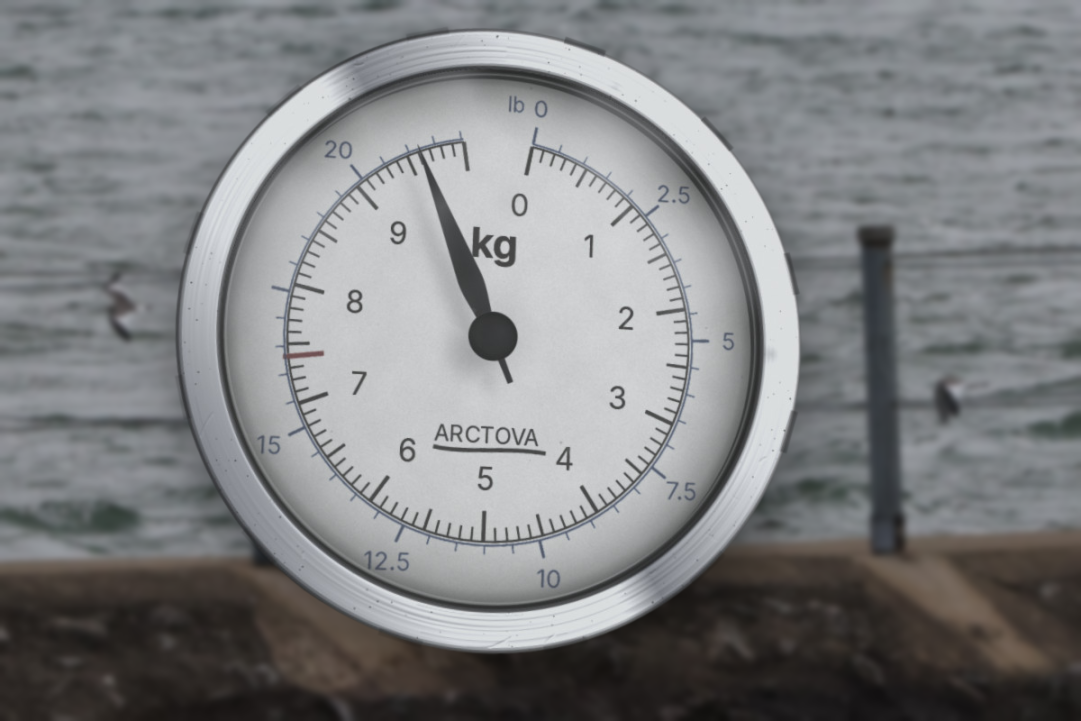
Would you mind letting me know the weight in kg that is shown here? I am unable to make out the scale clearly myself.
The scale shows 9.6 kg
